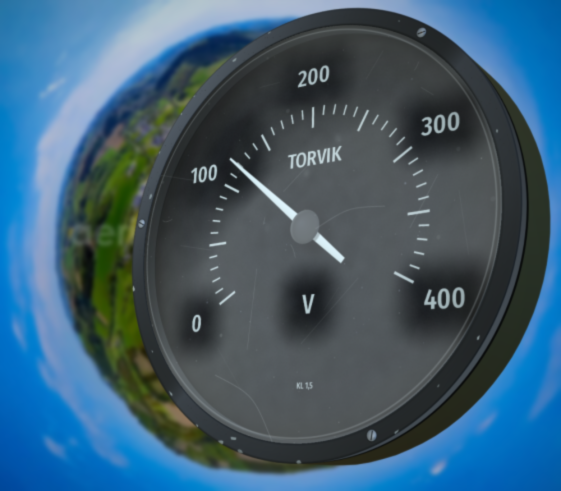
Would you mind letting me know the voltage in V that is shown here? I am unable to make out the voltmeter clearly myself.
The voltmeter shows 120 V
